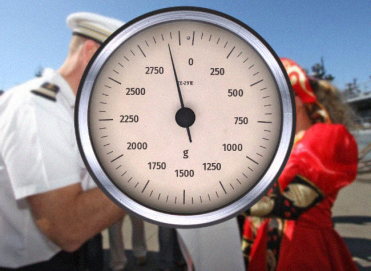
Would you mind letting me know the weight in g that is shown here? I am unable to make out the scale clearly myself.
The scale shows 2925 g
